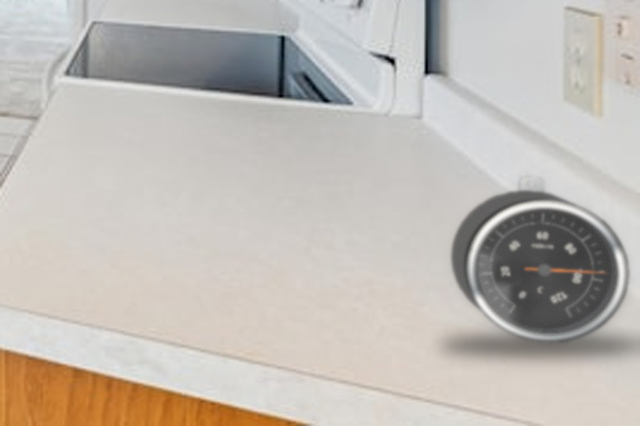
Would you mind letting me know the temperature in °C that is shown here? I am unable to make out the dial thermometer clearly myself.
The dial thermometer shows 96 °C
